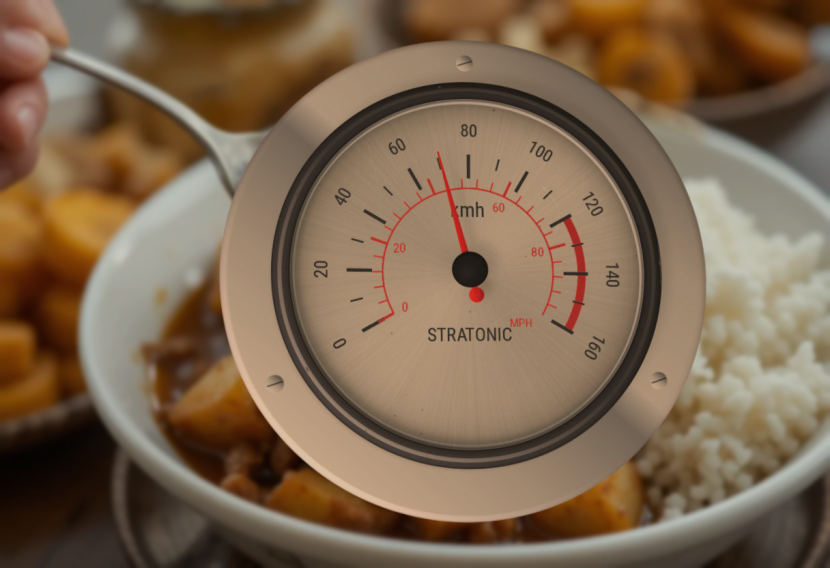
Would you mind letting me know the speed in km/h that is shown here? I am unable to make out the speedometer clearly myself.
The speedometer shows 70 km/h
